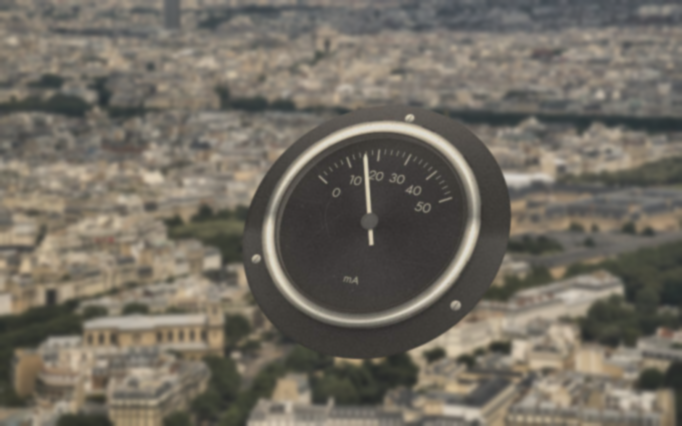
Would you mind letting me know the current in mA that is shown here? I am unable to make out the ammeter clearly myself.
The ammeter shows 16 mA
